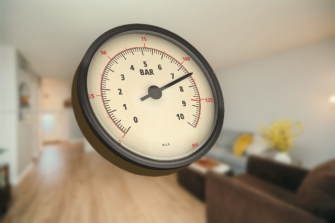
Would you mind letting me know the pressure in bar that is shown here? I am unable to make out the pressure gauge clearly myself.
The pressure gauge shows 7.5 bar
